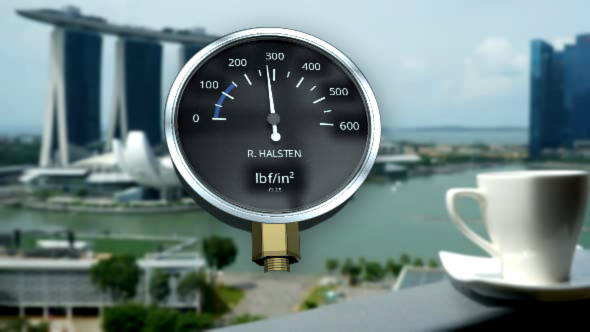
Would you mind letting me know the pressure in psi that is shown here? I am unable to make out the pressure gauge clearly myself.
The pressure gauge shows 275 psi
